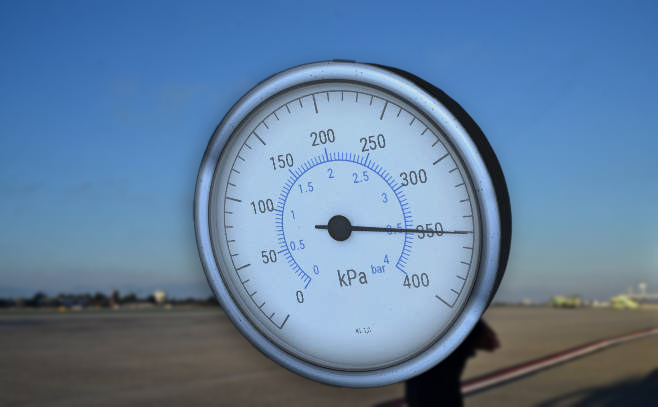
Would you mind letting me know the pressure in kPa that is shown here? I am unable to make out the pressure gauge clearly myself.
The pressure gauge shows 350 kPa
